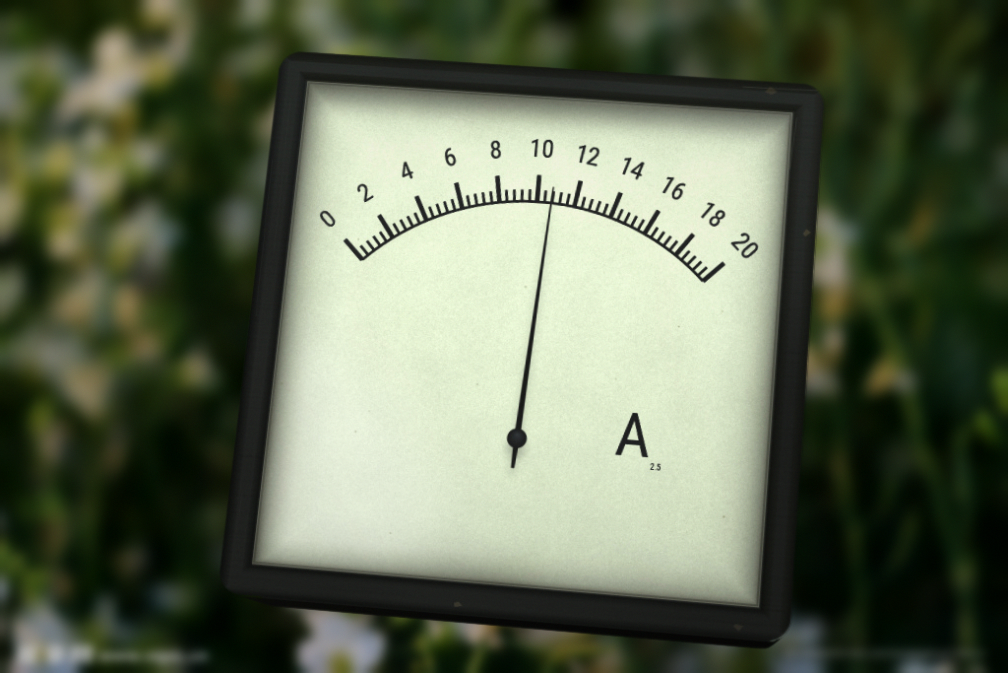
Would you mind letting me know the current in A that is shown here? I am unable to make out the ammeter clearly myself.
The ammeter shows 10.8 A
